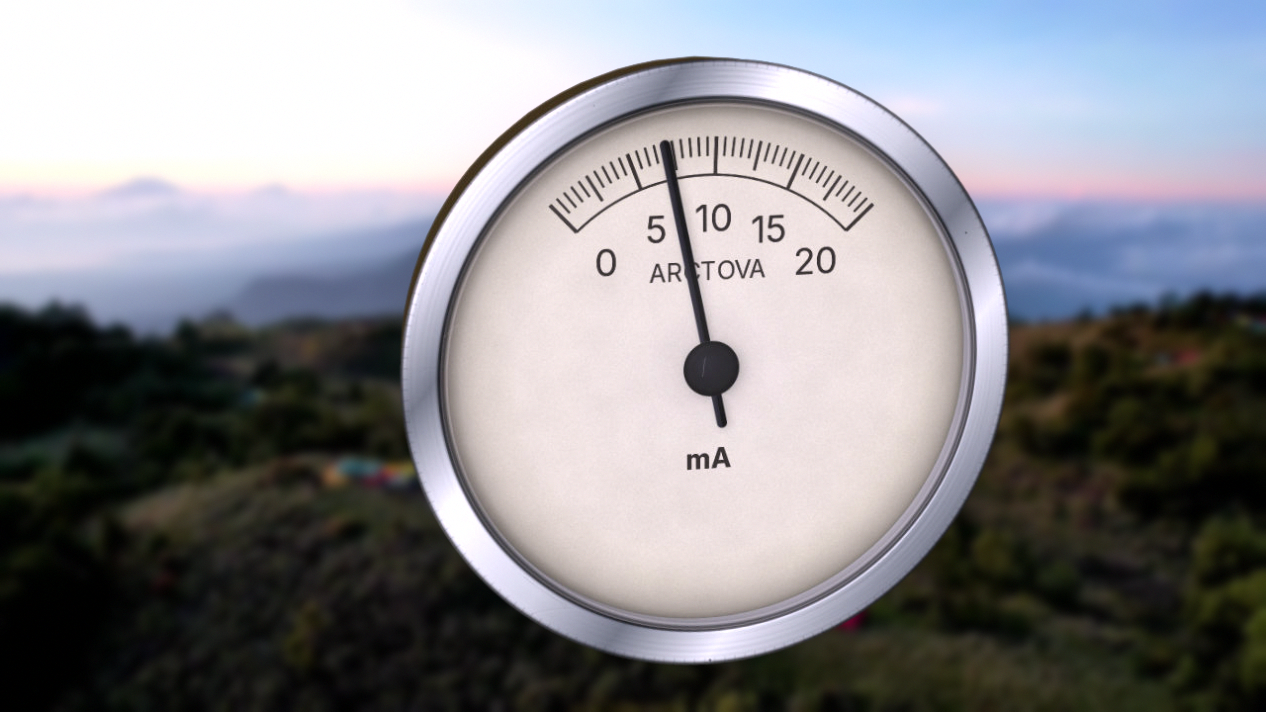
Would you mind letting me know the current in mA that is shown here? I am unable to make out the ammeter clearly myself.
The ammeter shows 7 mA
